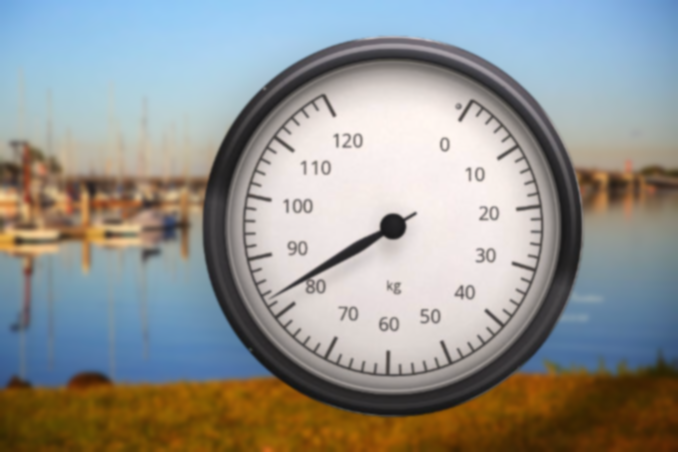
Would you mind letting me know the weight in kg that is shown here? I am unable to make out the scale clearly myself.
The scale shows 83 kg
